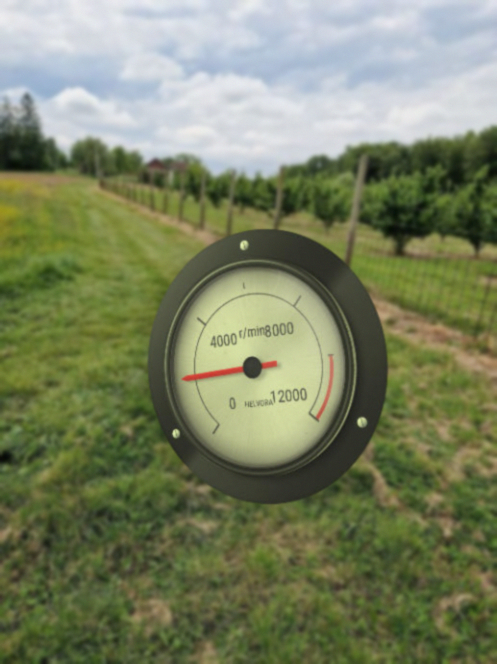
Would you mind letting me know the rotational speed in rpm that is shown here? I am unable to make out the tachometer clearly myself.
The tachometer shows 2000 rpm
